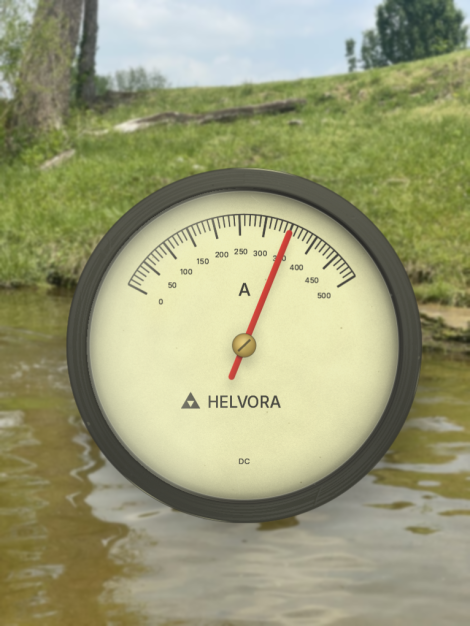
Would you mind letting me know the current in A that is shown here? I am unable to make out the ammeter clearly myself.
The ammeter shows 350 A
